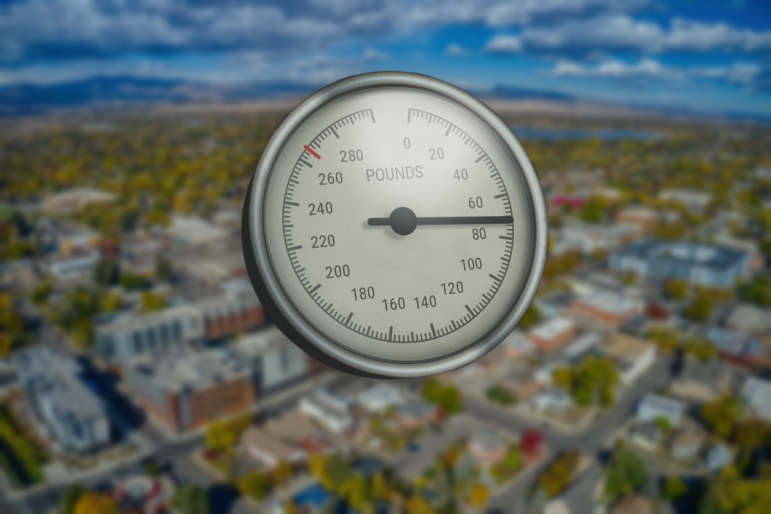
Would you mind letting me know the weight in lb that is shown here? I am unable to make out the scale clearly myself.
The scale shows 72 lb
